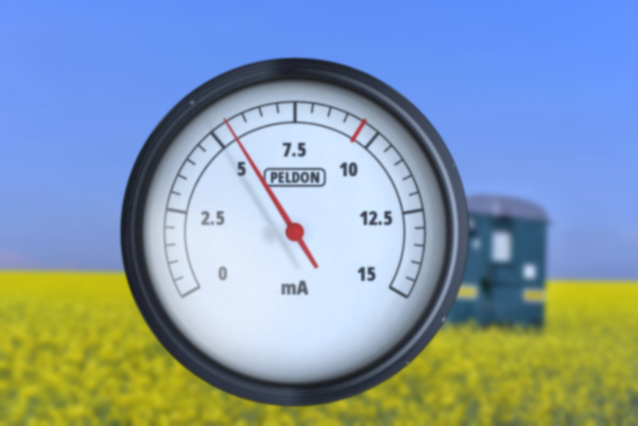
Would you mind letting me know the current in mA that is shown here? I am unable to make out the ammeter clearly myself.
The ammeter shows 5.5 mA
